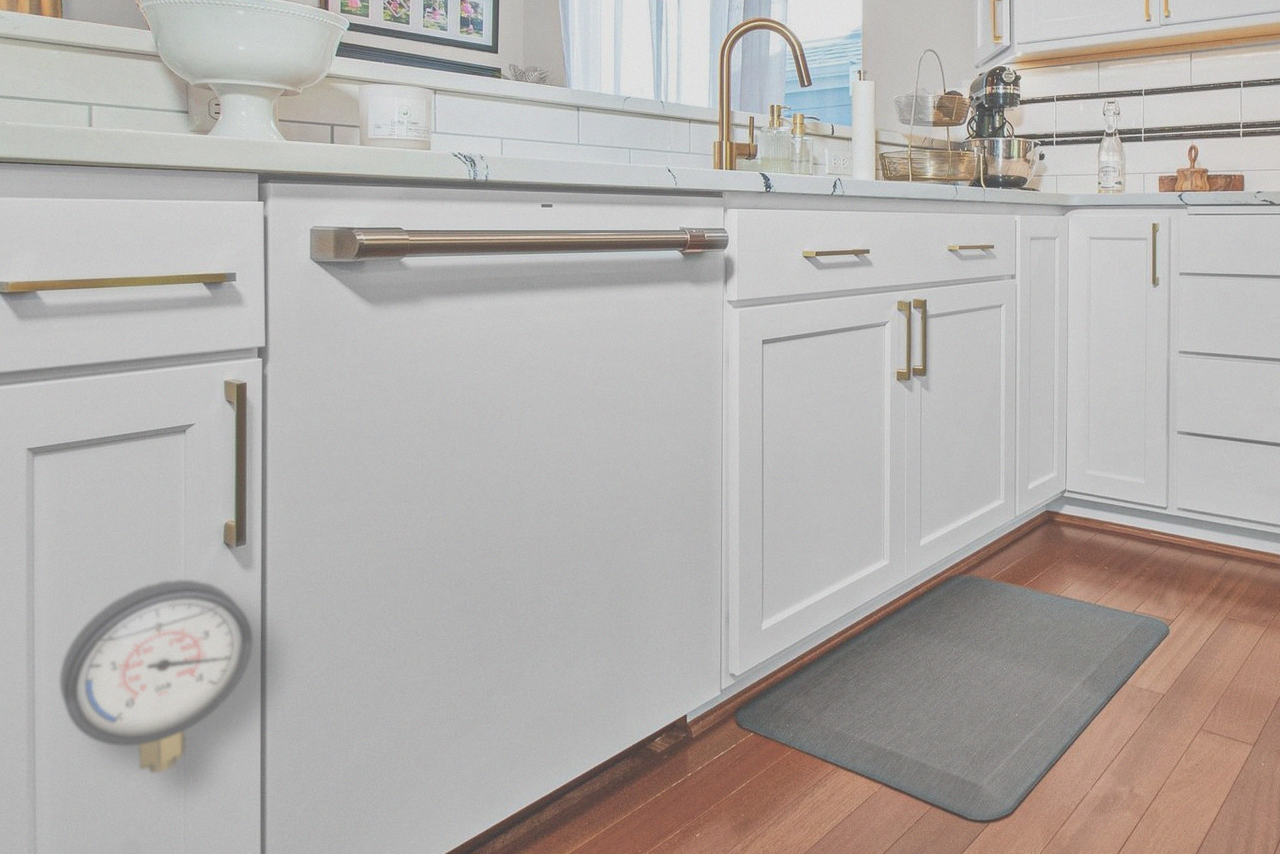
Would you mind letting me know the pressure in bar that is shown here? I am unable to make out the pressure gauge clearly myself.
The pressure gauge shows 3.6 bar
